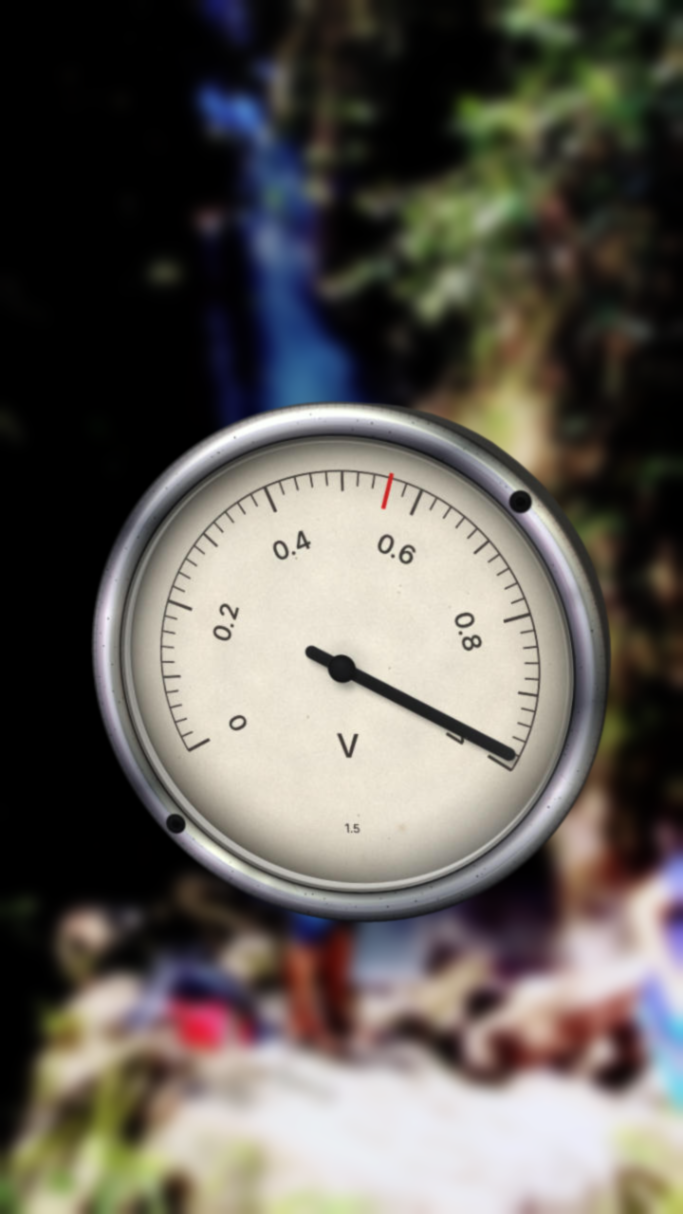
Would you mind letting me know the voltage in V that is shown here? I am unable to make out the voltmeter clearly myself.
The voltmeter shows 0.98 V
